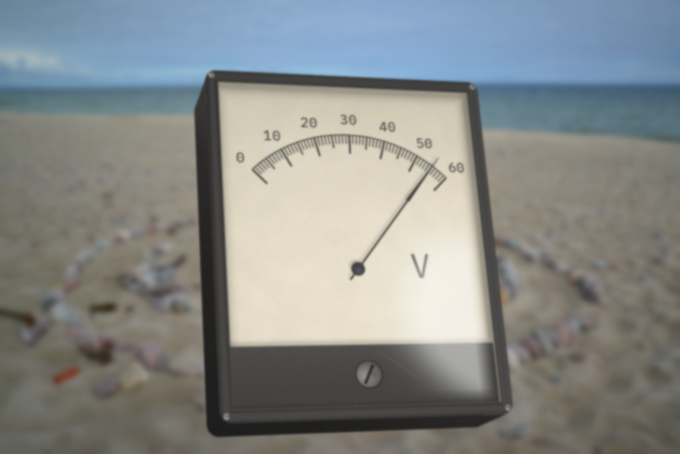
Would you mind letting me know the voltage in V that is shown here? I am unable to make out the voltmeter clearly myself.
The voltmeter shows 55 V
